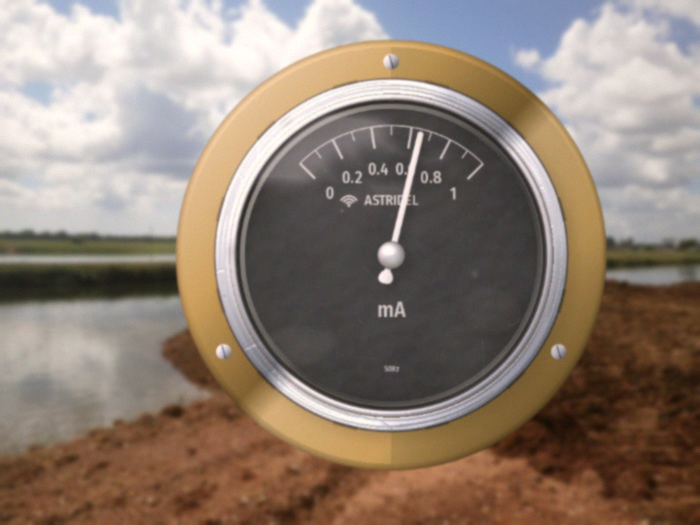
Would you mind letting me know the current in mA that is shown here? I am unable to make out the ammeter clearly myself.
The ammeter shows 0.65 mA
